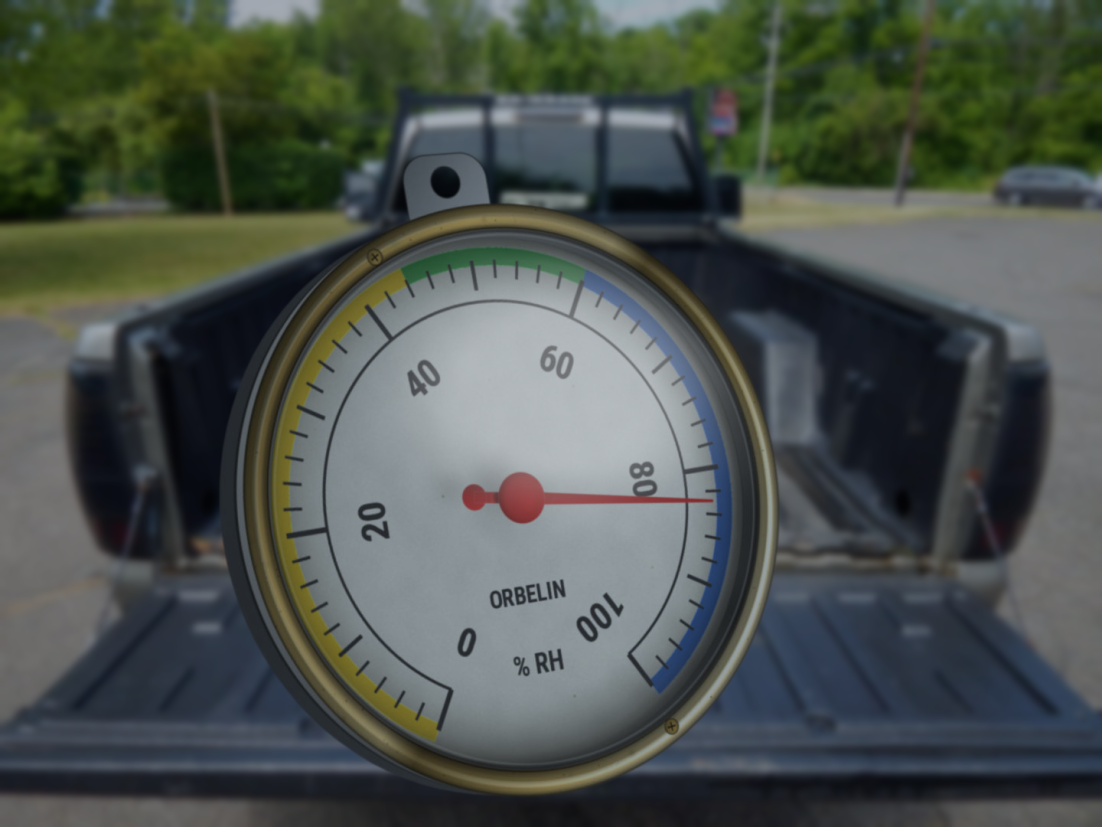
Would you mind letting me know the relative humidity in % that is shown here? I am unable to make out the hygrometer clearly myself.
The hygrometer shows 83 %
